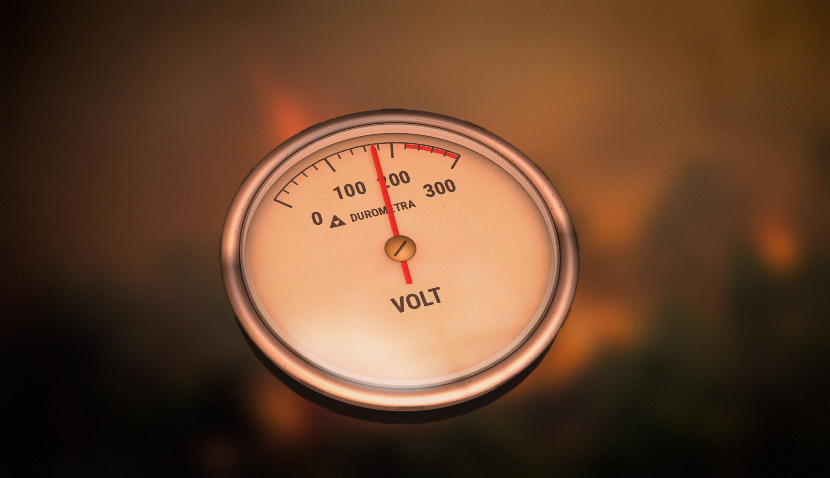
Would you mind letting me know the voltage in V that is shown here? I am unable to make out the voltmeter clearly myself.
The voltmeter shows 170 V
